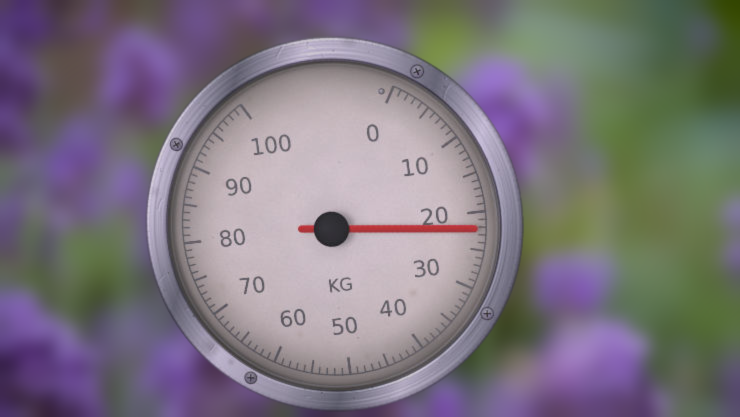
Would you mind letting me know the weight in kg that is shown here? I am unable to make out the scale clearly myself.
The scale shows 22 kg
